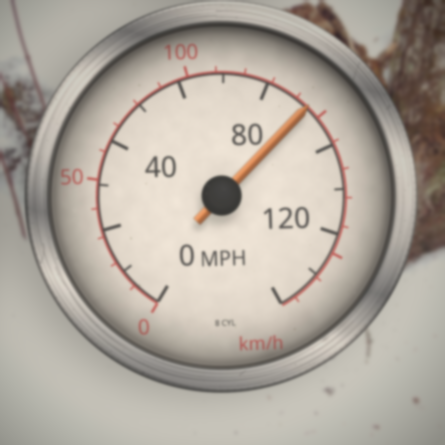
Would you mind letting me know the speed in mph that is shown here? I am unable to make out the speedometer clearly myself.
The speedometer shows 90 mph
